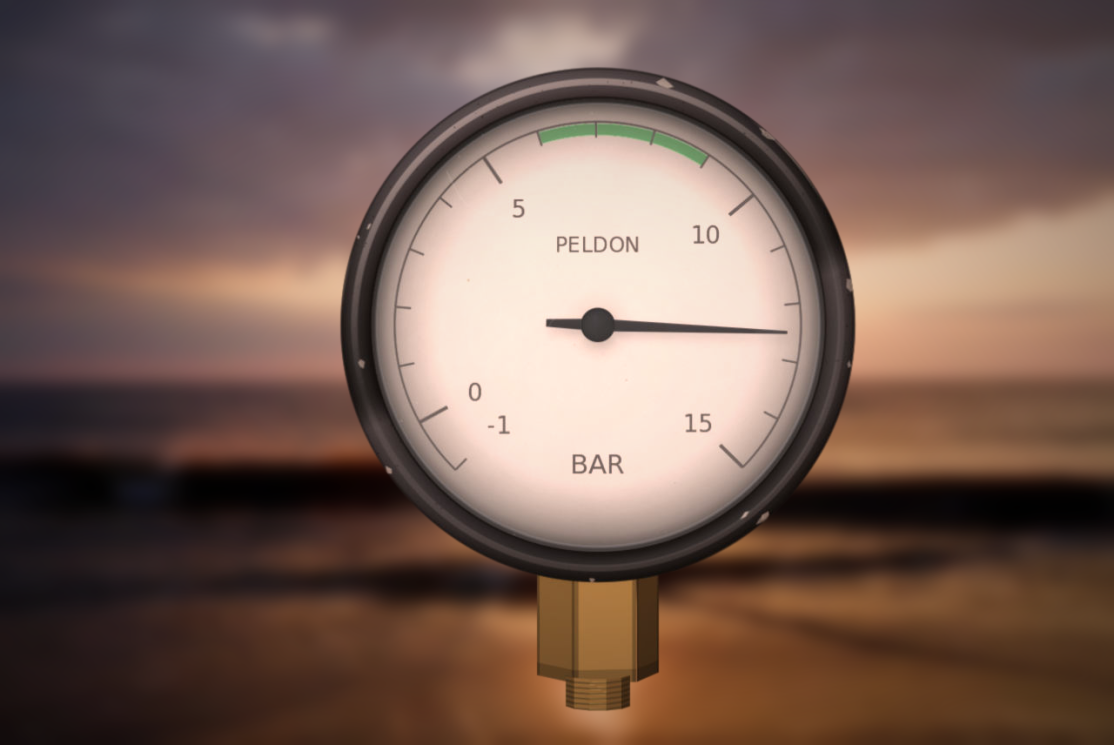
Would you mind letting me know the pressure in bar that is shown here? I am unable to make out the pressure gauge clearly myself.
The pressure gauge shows 12.5 bar
